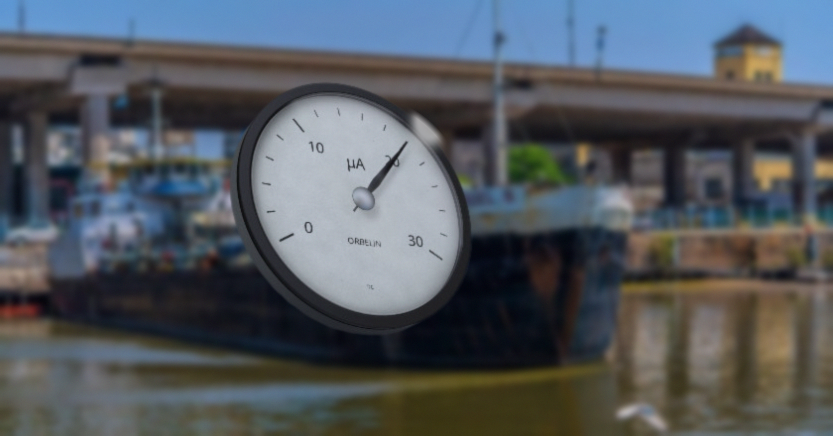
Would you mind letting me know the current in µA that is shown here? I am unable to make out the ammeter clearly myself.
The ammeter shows 20 µA
